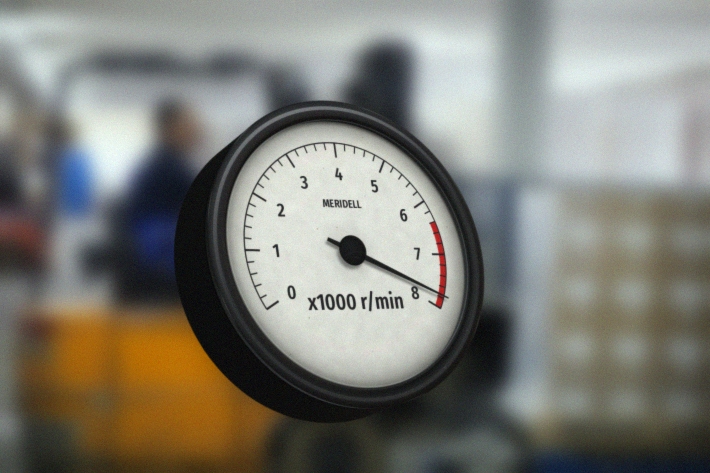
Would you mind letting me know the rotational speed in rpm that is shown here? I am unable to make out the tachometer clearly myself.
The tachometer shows 7800 rpm
